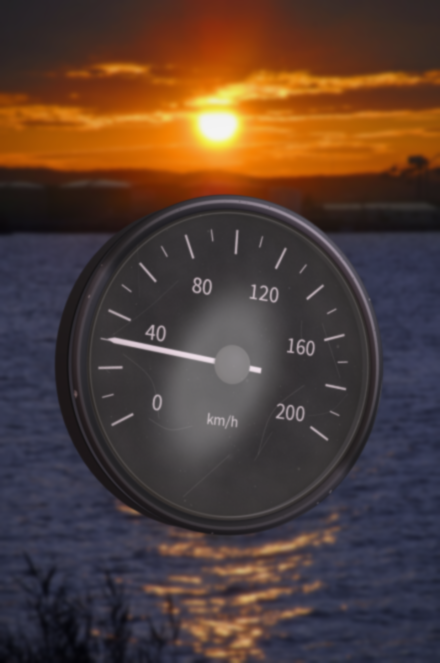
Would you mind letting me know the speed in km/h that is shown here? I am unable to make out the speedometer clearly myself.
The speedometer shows 30 km/h
